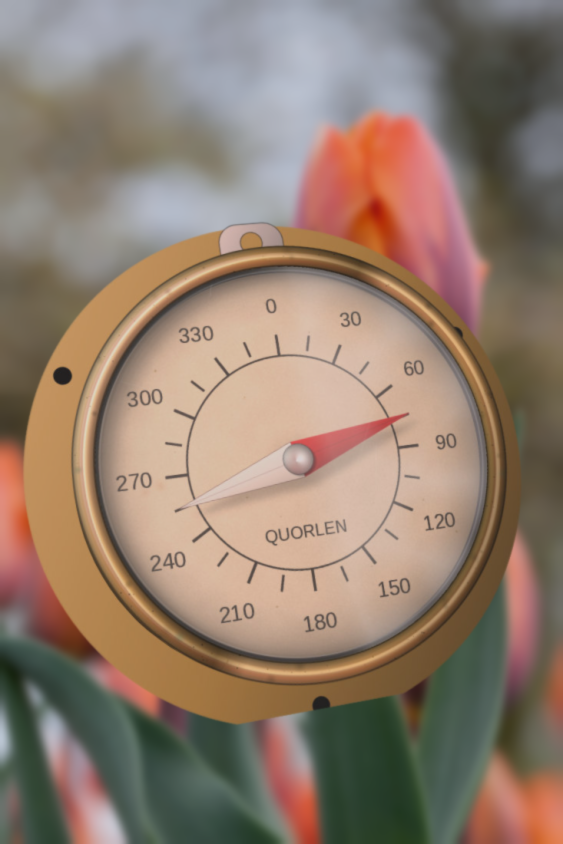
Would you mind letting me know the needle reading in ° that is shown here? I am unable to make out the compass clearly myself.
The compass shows 75 °
